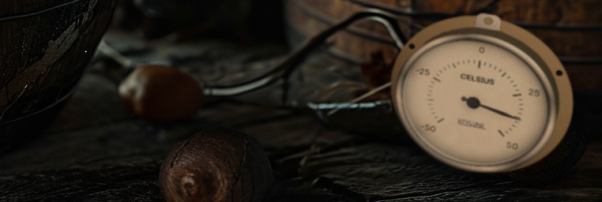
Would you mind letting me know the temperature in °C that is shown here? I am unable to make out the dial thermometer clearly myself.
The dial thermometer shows 37.5 °C
